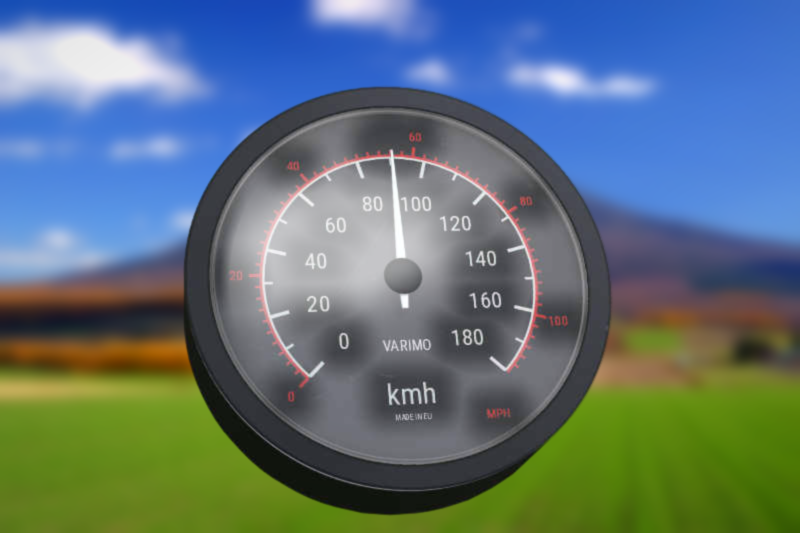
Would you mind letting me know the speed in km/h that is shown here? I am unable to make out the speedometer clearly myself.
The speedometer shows 90 km/h
